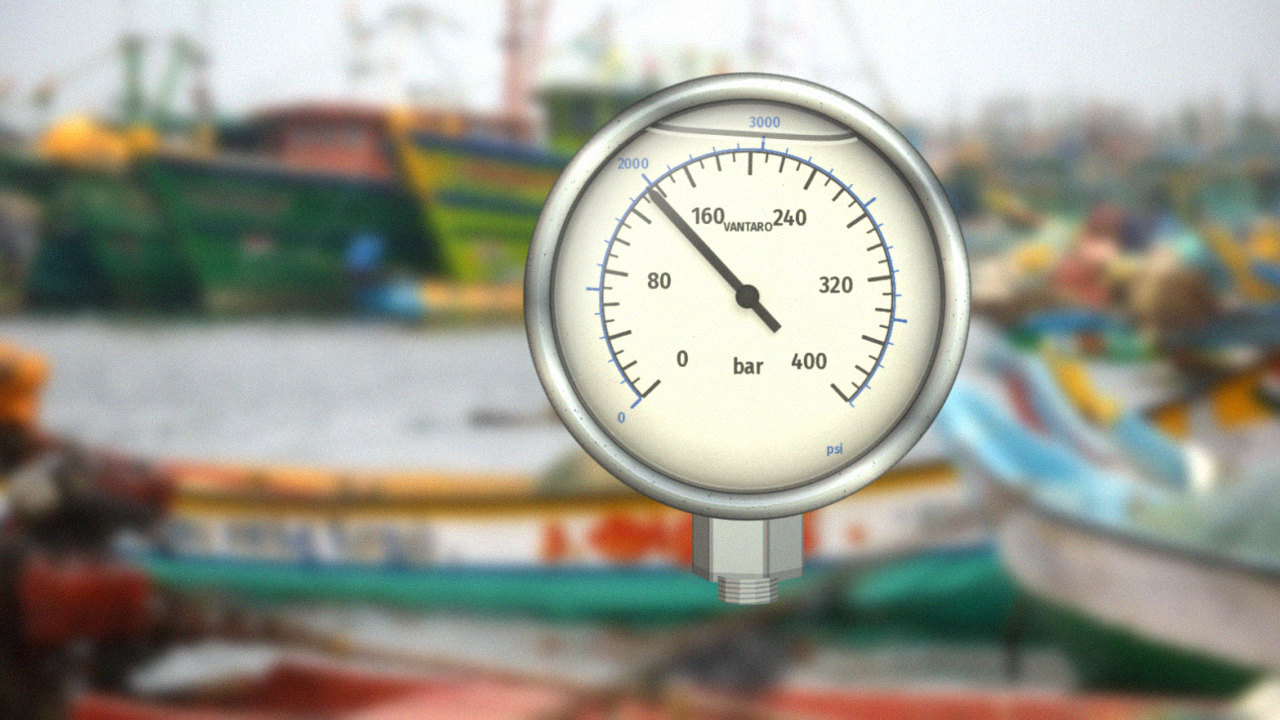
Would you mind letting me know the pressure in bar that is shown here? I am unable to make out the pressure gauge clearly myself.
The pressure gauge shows 135 bar
